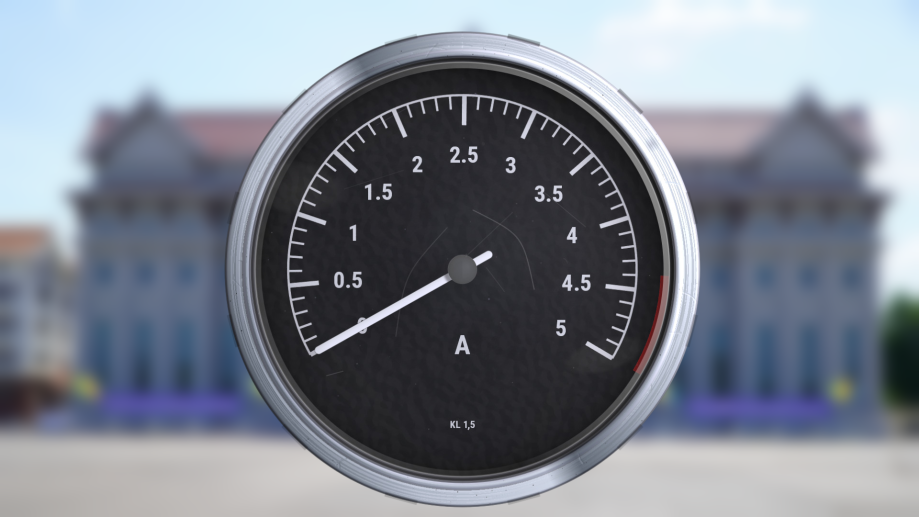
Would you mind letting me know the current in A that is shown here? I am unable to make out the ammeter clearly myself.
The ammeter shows 0 A
